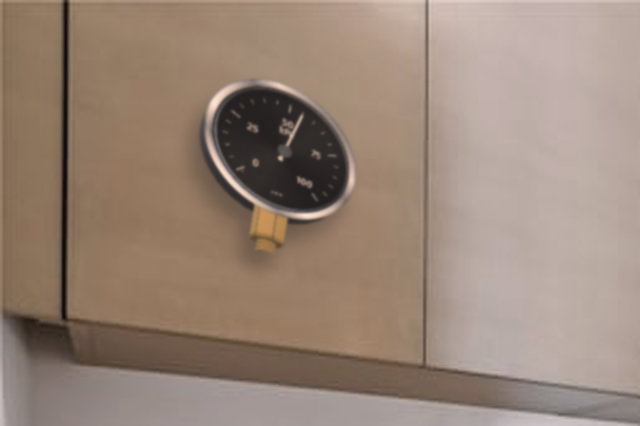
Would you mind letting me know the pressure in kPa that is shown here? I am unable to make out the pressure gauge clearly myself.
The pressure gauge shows 55 kPa
